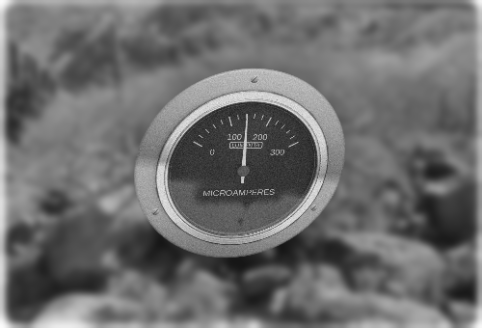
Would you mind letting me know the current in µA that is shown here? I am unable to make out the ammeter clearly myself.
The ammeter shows 140 µA
